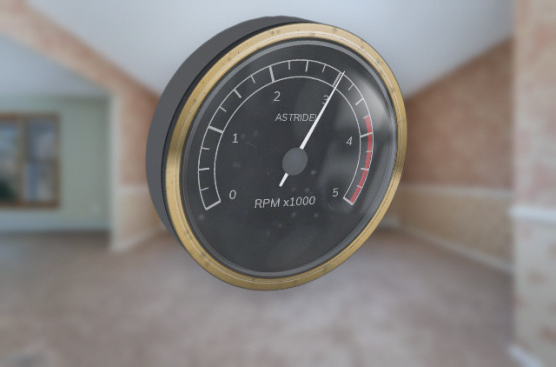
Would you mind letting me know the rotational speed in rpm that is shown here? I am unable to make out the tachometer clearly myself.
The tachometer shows 3000 rpm
